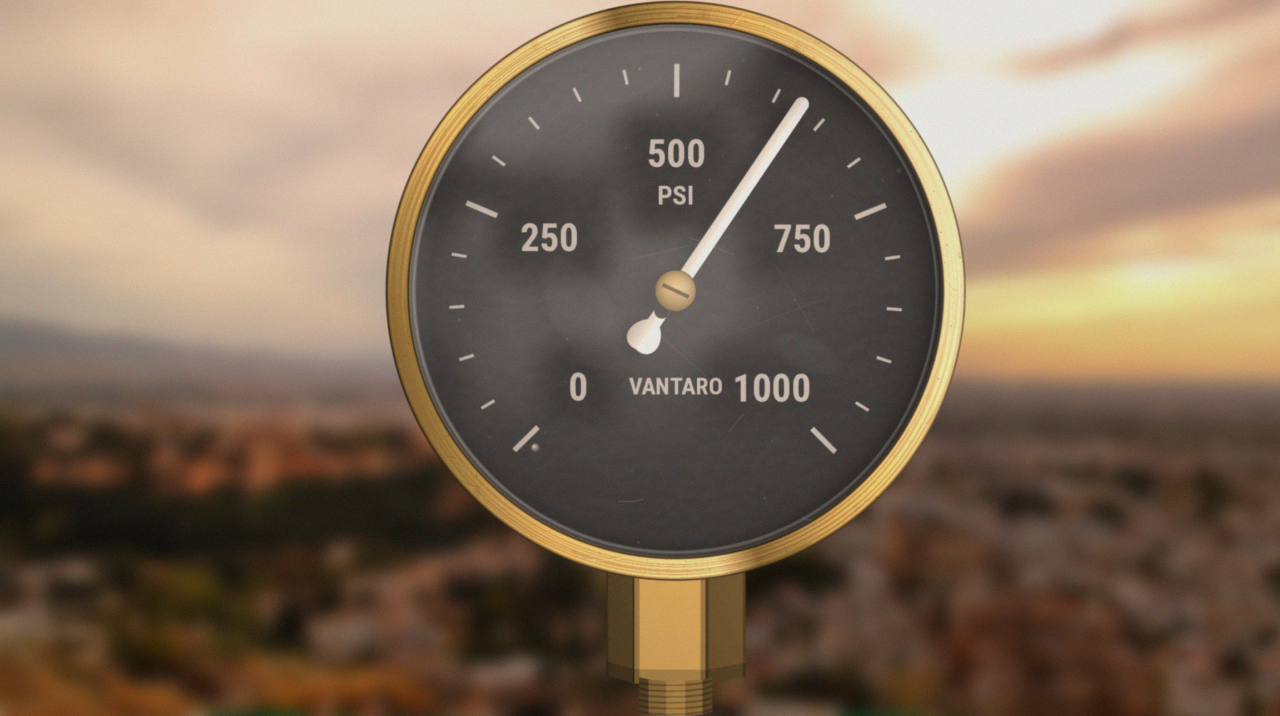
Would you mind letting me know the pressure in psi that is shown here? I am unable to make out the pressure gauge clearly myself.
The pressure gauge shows 625 psi
